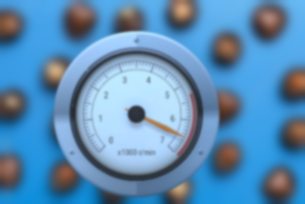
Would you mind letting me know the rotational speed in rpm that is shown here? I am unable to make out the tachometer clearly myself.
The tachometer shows 6500 rpm
